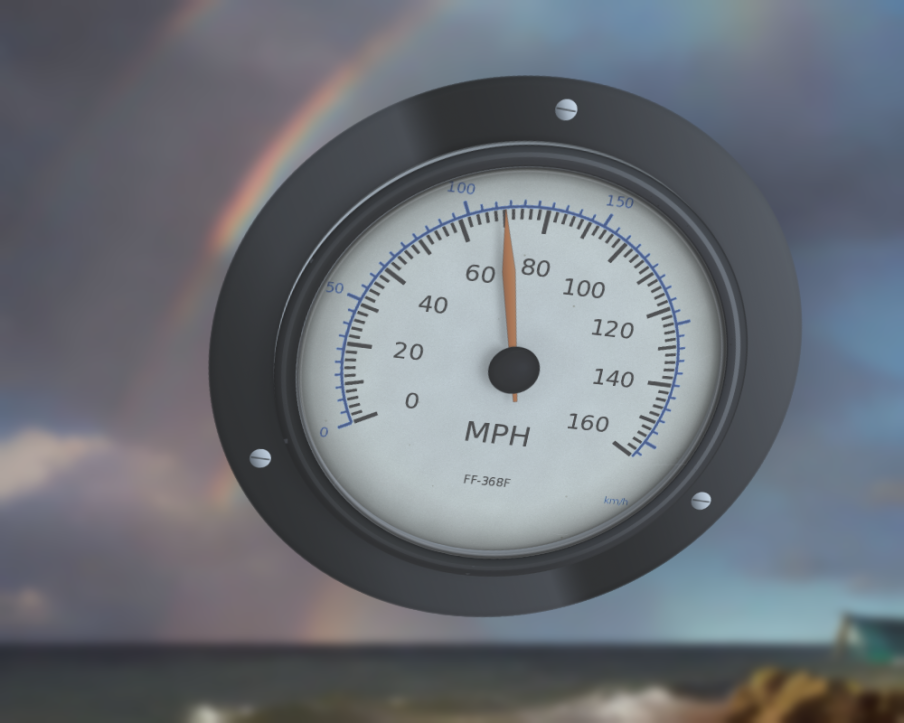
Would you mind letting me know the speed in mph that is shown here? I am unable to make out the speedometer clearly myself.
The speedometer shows 70 mph
